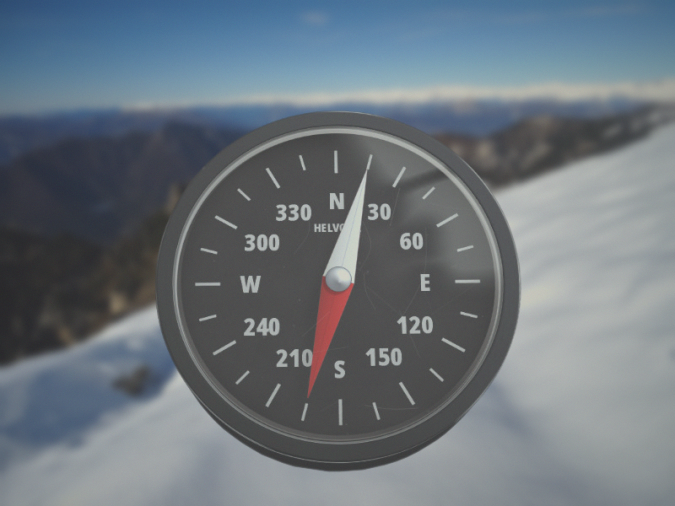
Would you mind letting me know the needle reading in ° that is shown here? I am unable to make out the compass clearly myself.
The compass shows 195 °
